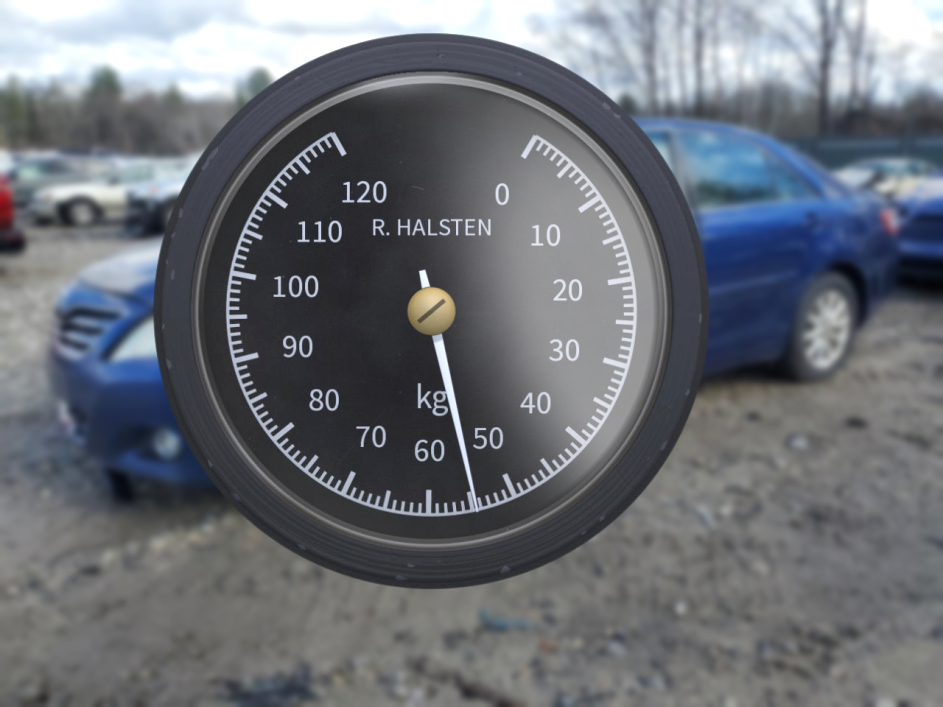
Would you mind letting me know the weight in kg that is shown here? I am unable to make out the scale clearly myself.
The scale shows 54.5 kg
